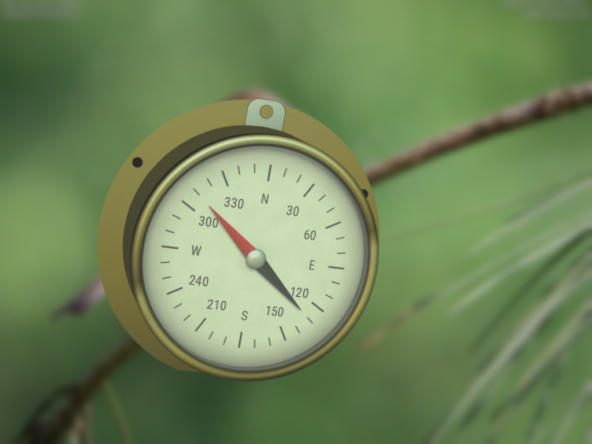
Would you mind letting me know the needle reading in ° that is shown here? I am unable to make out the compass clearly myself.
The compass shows 310 °
